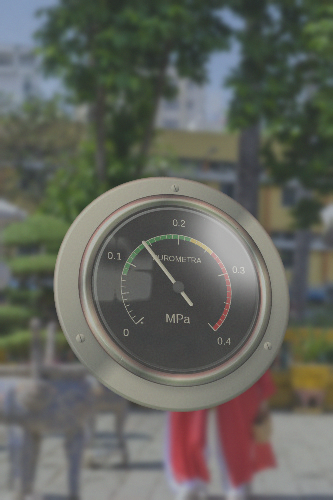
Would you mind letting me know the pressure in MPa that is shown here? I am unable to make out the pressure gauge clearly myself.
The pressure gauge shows 0.14 MPa
